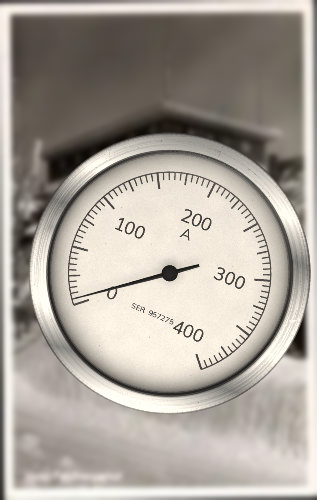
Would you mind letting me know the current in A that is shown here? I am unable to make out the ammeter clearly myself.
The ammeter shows 5 A
